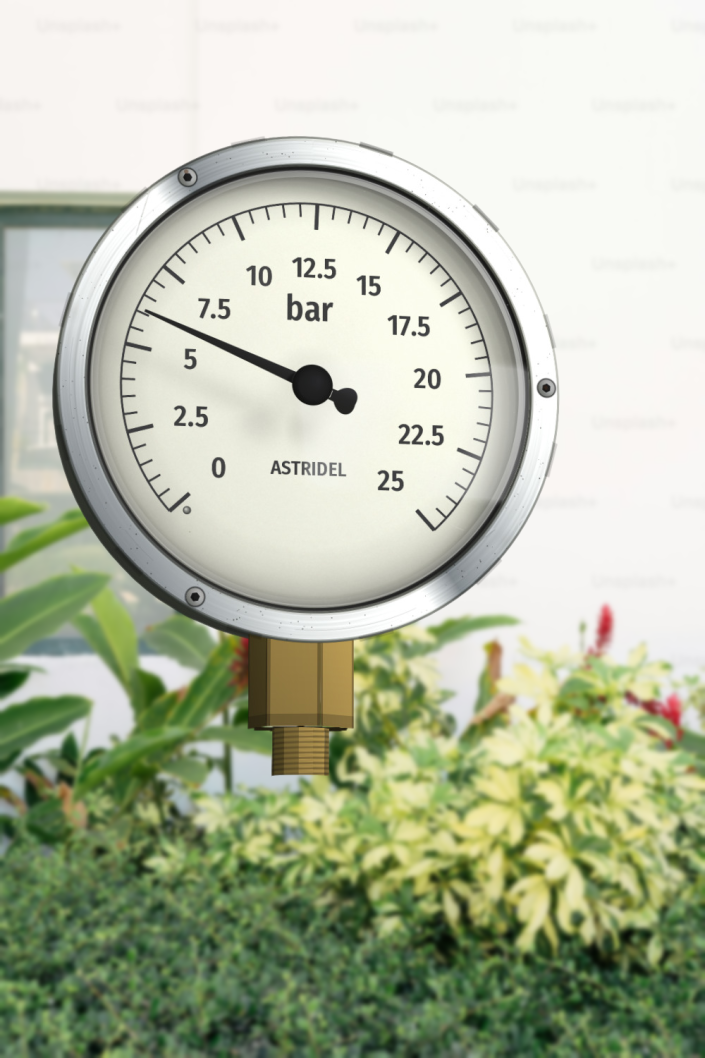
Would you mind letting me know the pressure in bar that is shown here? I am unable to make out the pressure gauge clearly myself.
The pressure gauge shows 6 bar
